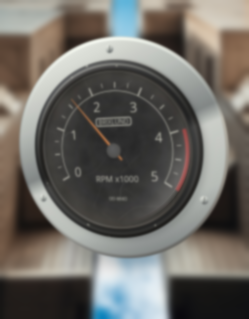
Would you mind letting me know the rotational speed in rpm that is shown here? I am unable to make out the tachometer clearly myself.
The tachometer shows 1625 rpm
